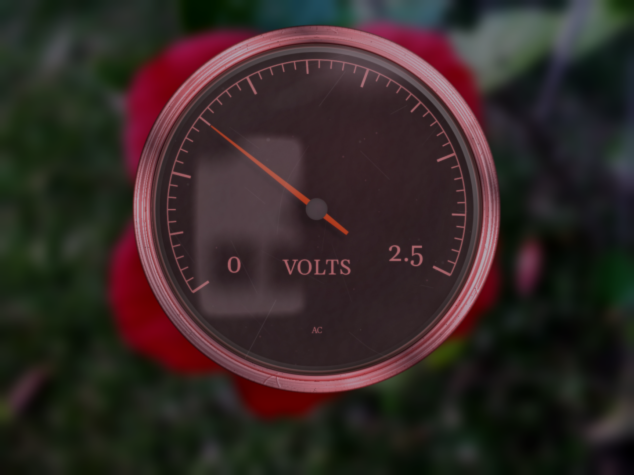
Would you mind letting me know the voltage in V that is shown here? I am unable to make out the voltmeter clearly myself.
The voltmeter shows 0.75 V
